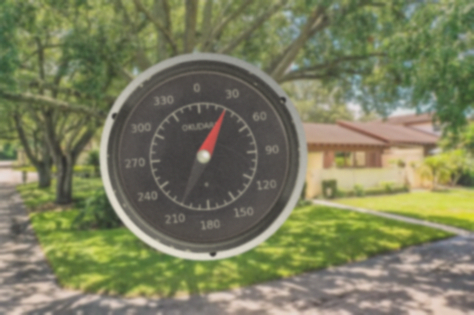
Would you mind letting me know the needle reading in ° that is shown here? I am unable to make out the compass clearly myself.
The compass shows 30 °
